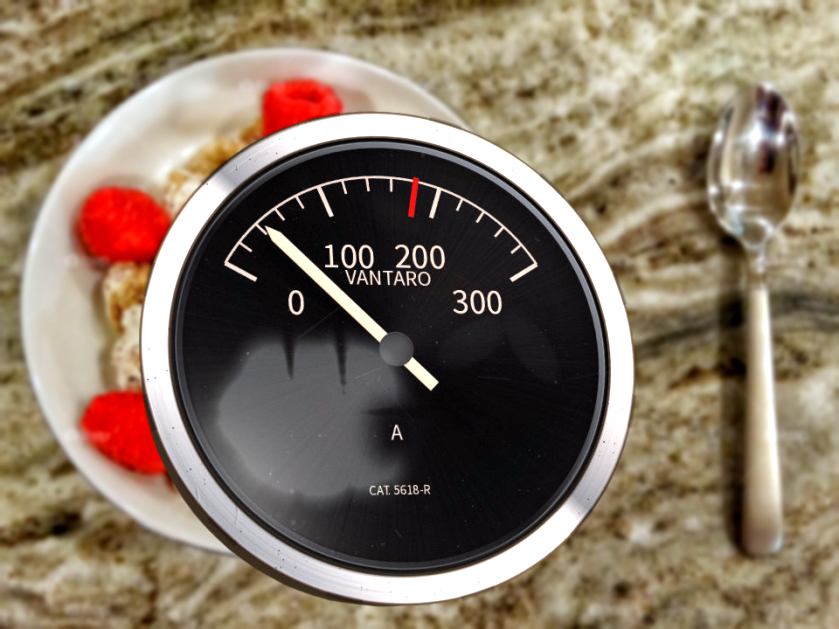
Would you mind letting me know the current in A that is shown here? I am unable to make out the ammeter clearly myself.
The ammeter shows 40 A
